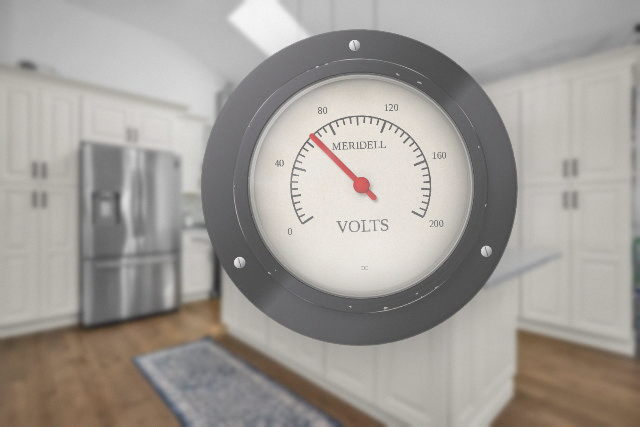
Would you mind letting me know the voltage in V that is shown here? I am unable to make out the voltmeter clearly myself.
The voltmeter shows 65 V
